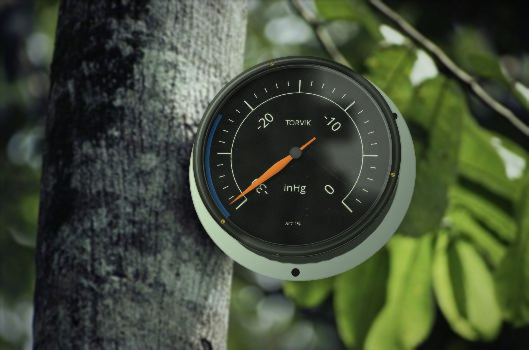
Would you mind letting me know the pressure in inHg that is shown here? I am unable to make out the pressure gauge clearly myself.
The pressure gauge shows -29.5 inHg
